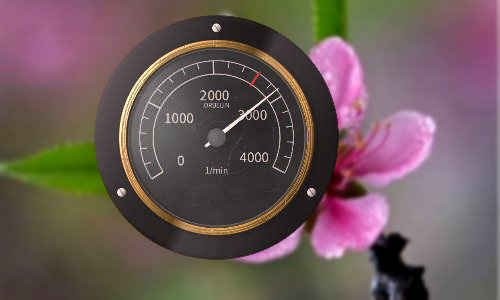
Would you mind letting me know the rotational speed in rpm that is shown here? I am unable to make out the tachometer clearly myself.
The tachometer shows 2900 rpm
